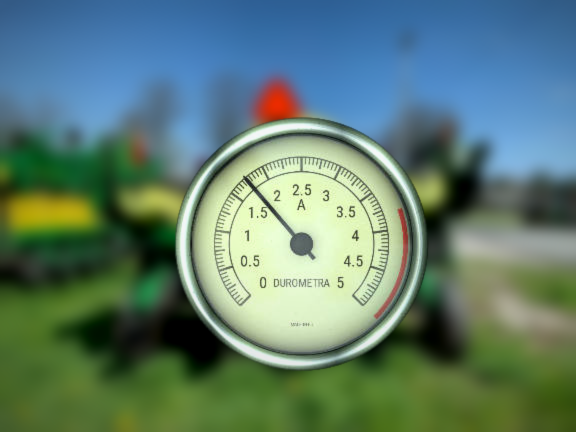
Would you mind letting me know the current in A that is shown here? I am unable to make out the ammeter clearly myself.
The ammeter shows 1.75 A
